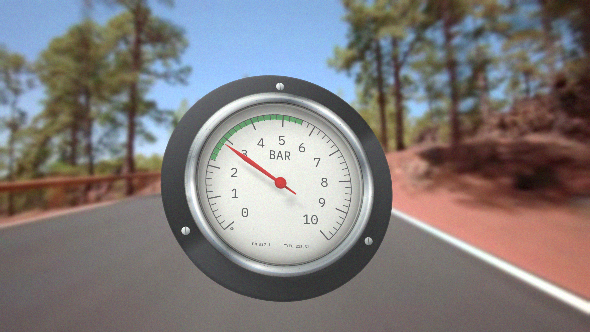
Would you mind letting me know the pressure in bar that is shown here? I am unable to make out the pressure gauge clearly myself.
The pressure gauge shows 2.8 bar
